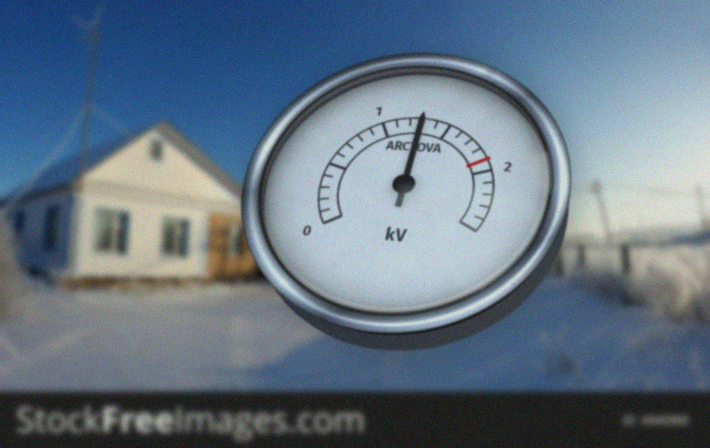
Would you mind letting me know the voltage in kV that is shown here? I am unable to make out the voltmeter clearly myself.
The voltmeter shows 1.3 kV
